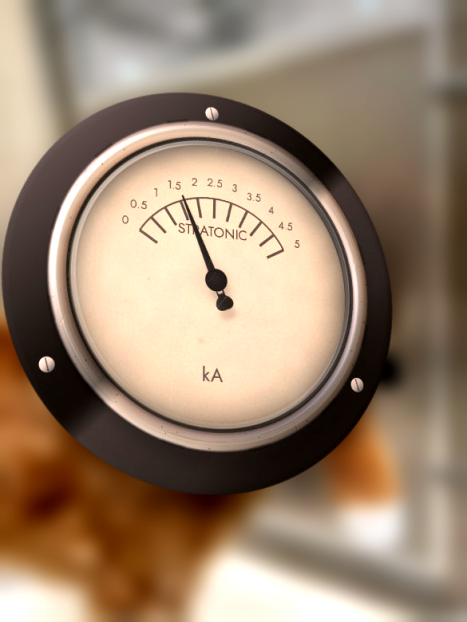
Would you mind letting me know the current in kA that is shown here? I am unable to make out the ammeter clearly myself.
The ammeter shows 1.5 kA
